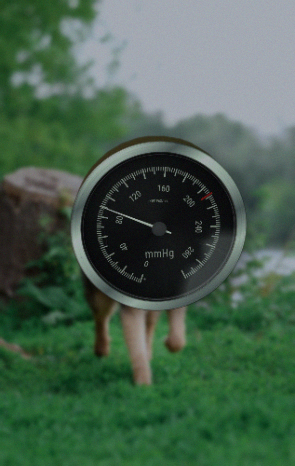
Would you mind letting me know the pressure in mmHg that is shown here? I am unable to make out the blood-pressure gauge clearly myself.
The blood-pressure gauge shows 90 mmHg
